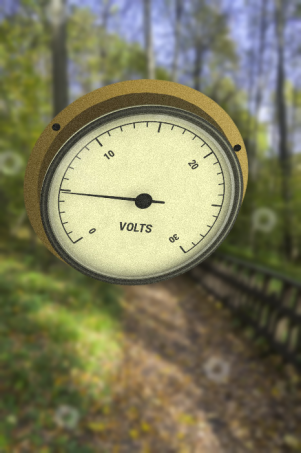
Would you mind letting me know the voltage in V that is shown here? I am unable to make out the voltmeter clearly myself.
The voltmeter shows 5 V
